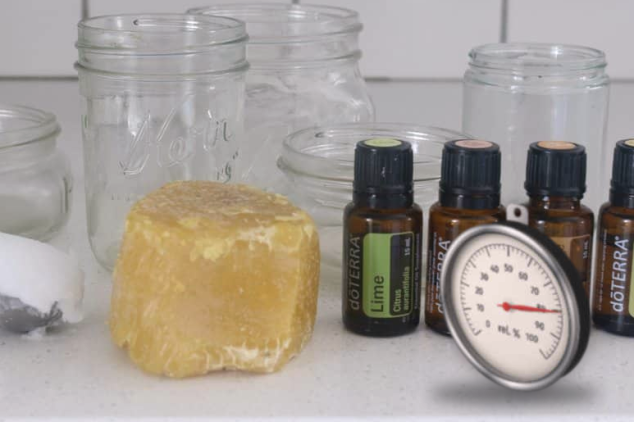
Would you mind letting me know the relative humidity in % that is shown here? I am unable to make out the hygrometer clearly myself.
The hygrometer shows 80 %
